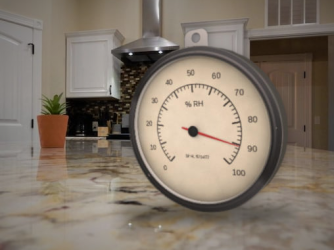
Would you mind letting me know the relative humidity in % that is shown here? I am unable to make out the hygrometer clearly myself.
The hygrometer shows 90 %
